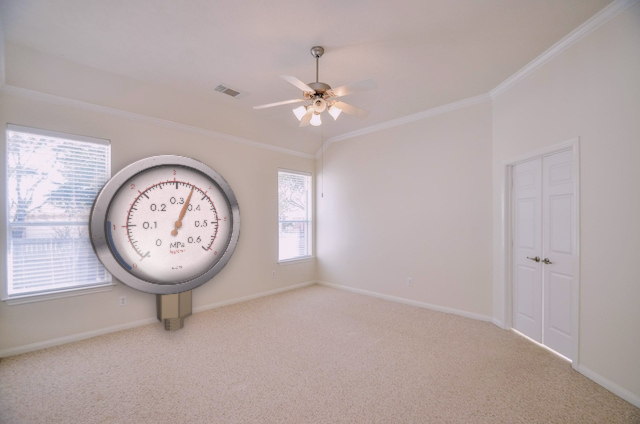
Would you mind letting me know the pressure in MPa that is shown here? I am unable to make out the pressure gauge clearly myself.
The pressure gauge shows 0.35 MPa
